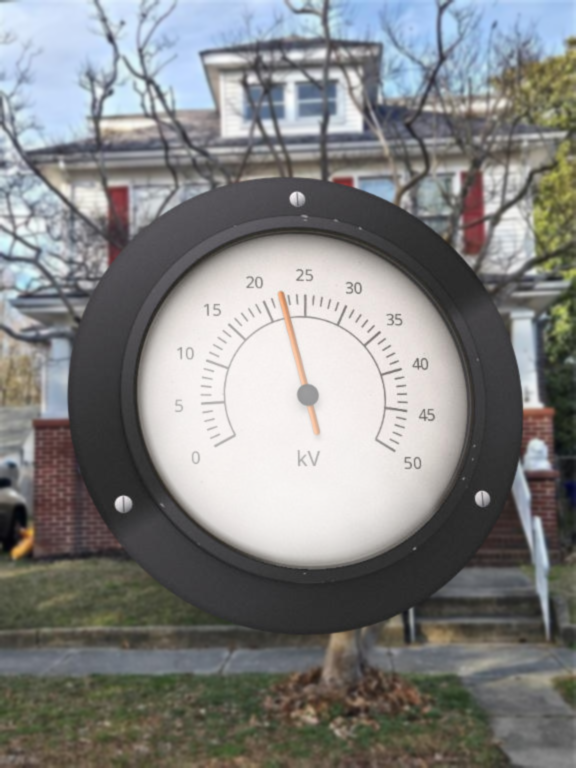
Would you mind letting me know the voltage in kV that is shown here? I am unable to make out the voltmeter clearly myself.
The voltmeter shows 22 kV
